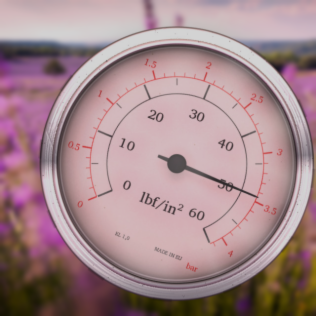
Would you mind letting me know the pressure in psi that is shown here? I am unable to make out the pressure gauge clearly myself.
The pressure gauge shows 50 psi
